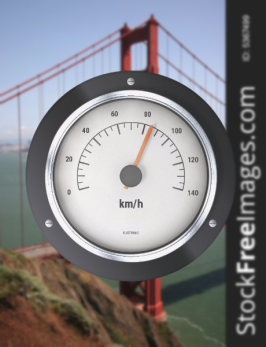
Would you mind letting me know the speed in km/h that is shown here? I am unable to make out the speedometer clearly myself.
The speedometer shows 85 km/h
